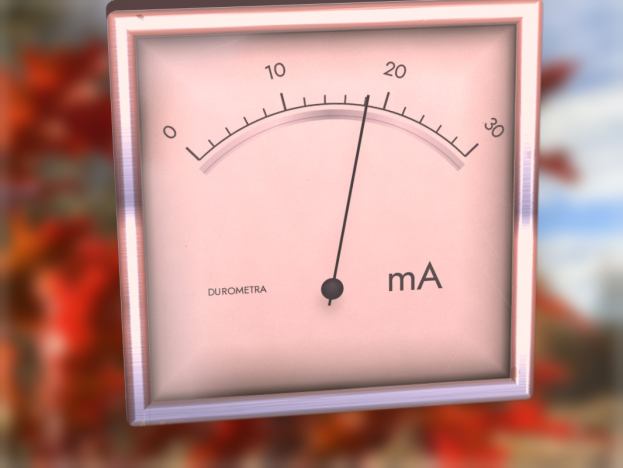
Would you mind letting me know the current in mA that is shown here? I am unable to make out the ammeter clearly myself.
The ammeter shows 18 mA
